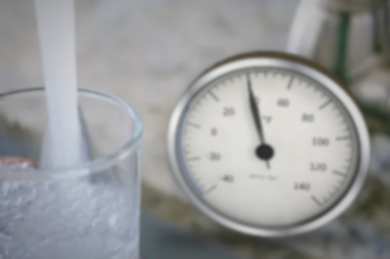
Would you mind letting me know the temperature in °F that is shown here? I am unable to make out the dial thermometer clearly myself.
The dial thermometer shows 40 °F
